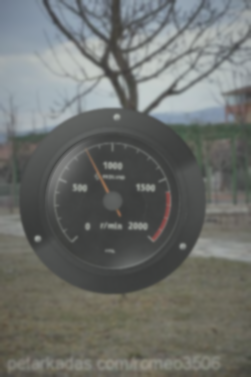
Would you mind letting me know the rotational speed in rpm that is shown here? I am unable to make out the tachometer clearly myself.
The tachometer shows 800 rpm
